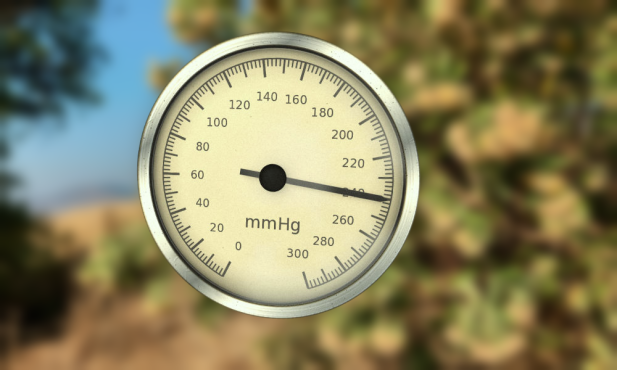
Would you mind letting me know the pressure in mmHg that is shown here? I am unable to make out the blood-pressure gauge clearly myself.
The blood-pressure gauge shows 240 mmHg
